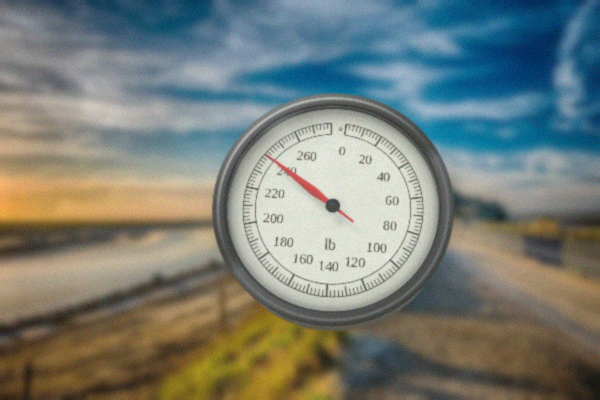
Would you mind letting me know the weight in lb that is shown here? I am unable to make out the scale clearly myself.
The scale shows 240 lb
